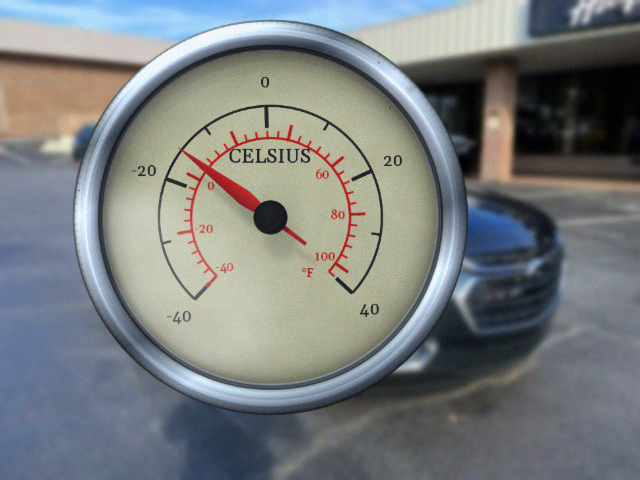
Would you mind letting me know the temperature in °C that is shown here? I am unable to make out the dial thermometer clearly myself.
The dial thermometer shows -15 °C
